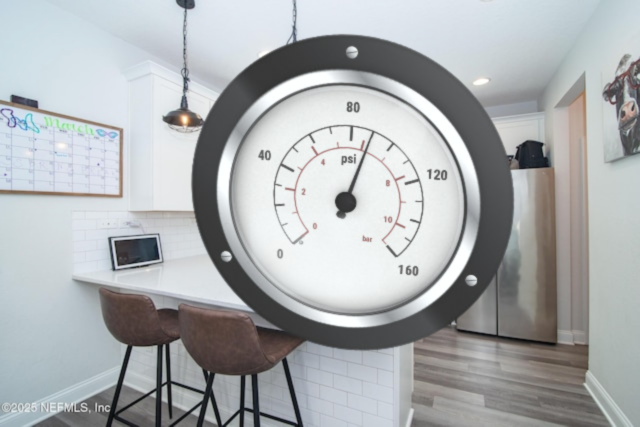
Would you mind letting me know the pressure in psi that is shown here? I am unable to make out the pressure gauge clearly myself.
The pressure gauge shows 90 psi
